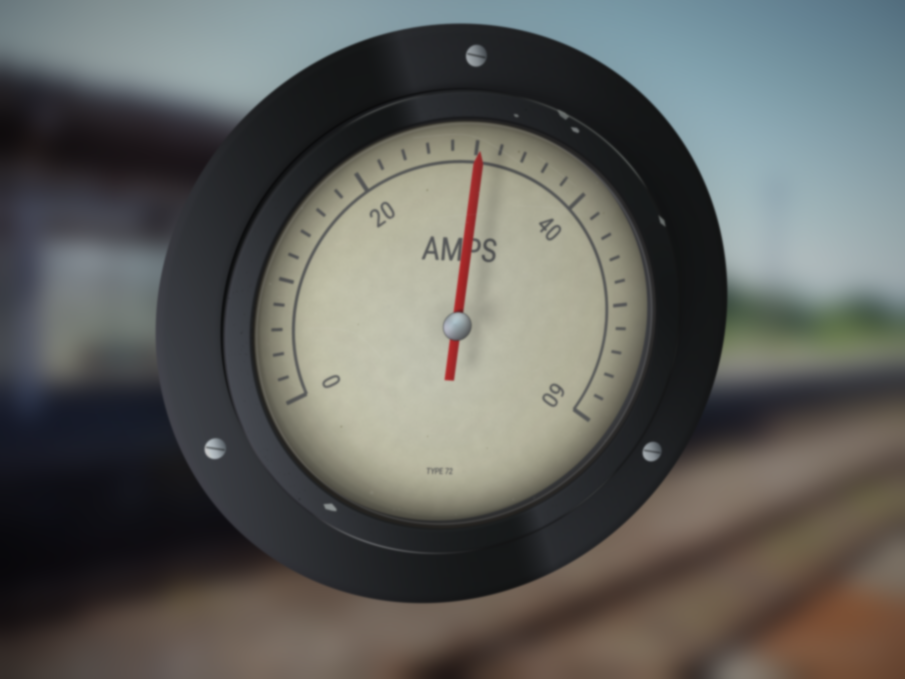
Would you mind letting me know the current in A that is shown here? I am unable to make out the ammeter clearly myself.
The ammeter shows 30 A
